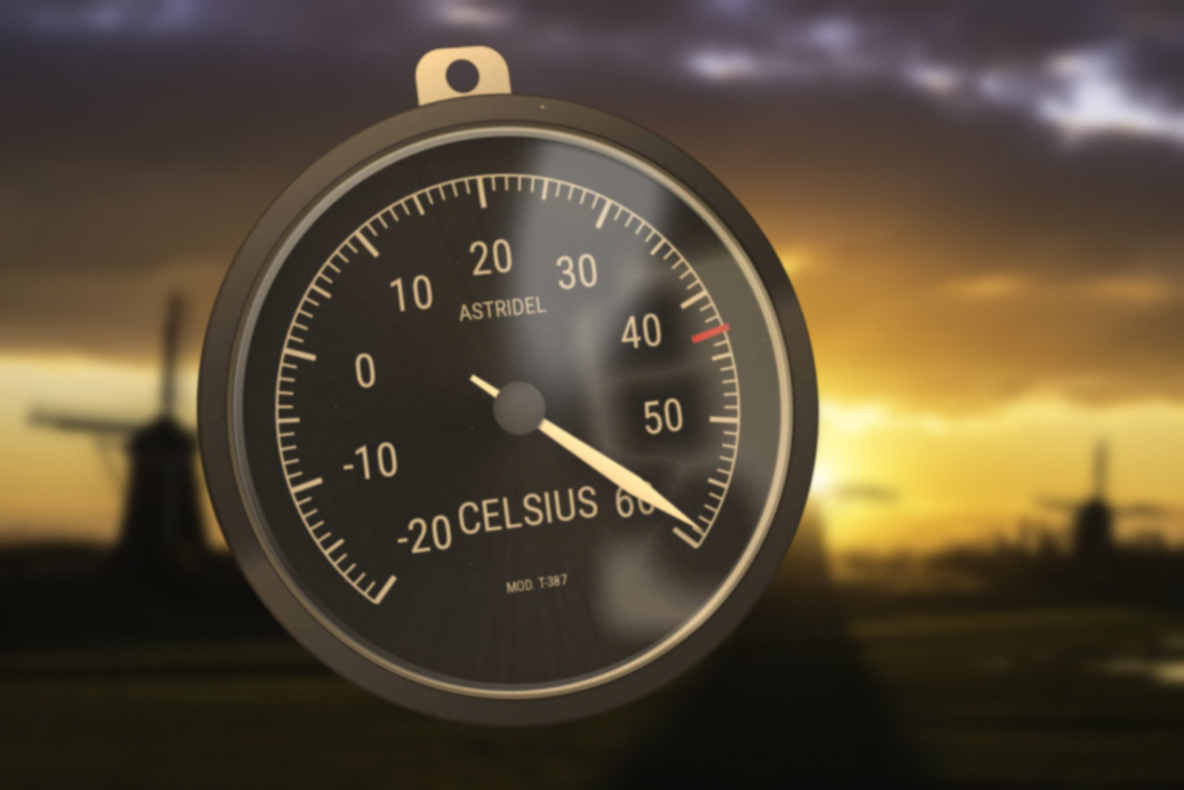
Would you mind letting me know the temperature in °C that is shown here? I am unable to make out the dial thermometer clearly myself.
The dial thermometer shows 59 °C
